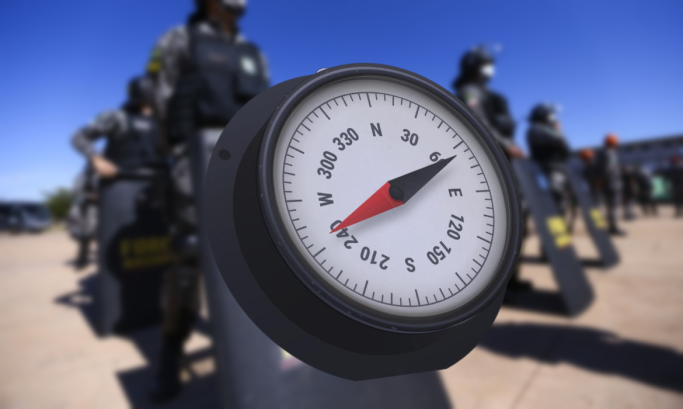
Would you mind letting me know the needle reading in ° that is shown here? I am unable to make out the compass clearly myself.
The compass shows 245 °
